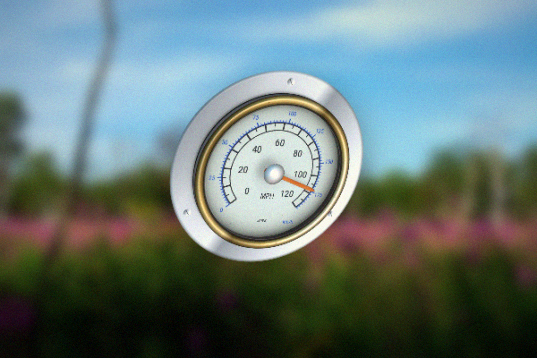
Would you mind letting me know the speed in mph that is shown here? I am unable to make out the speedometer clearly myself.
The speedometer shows 107.5 mph
